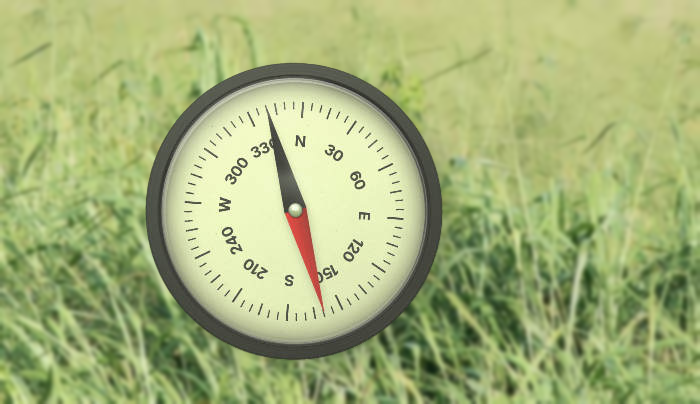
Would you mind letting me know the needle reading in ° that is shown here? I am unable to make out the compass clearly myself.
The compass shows 160 °
